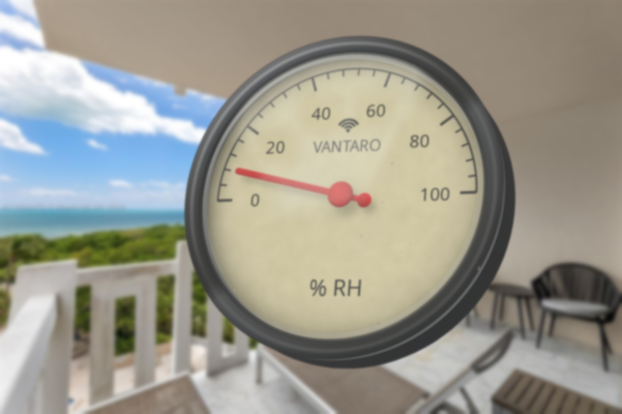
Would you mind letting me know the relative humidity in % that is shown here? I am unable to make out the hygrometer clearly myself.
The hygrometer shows 8 %
